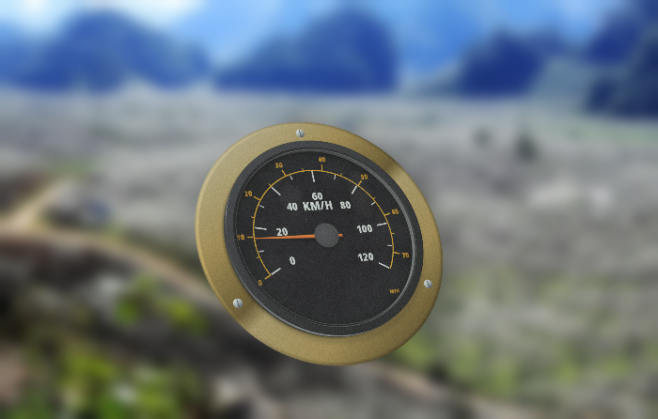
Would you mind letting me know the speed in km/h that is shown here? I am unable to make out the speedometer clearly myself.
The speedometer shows 15 km/h
